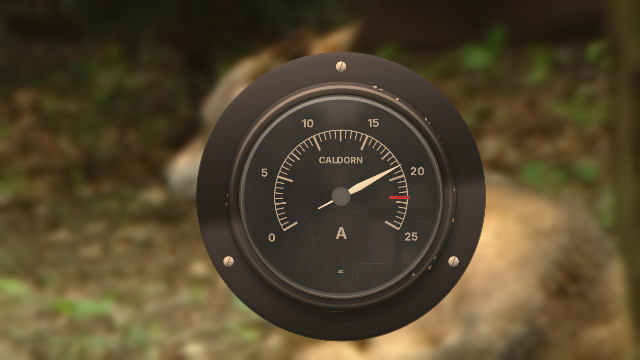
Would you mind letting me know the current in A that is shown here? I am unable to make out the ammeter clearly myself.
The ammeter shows 19 A
